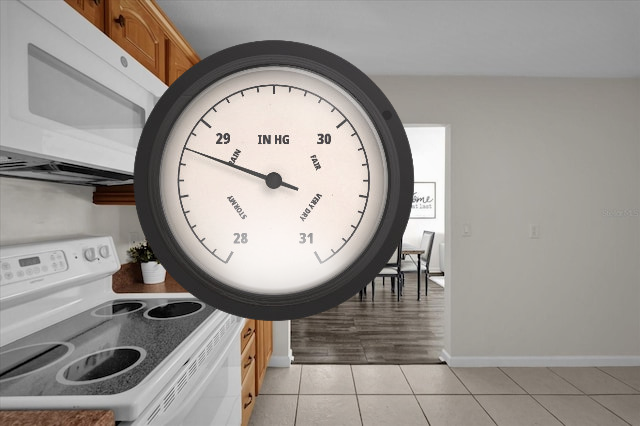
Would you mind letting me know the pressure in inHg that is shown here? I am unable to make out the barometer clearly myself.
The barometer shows 28.8 inHg
